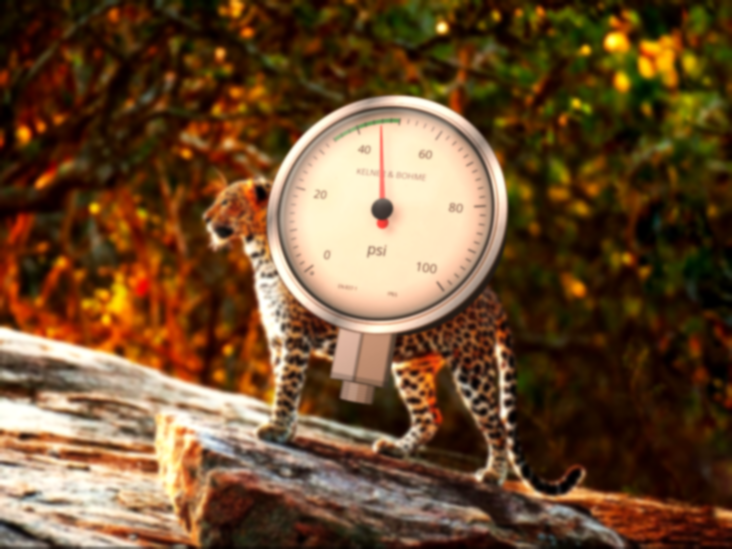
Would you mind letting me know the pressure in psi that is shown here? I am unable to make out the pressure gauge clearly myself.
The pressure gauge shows 46 psi
